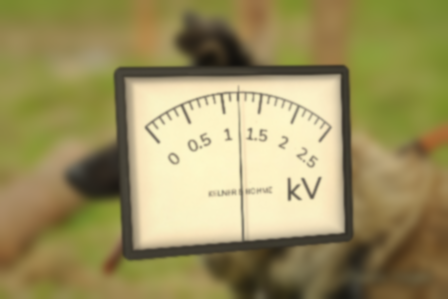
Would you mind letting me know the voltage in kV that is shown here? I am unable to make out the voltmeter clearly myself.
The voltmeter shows 1.2 kV
